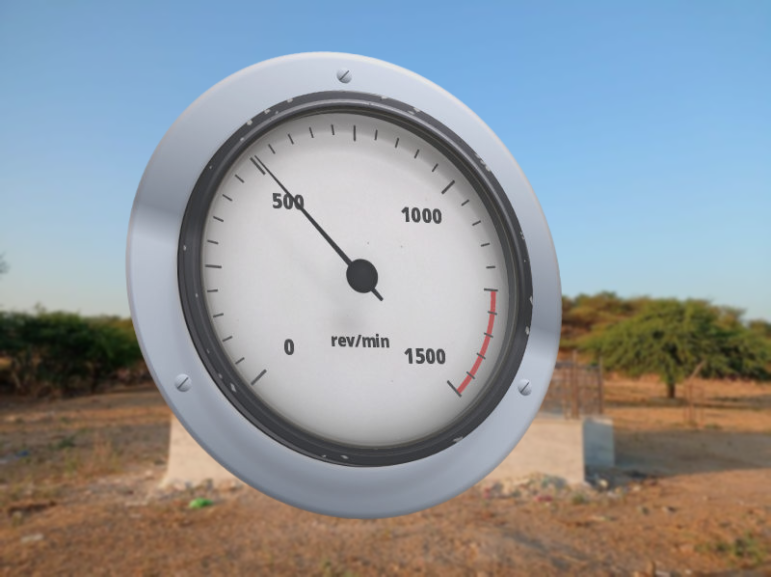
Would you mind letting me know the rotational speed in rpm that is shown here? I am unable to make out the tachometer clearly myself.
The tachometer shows 500 rpm
